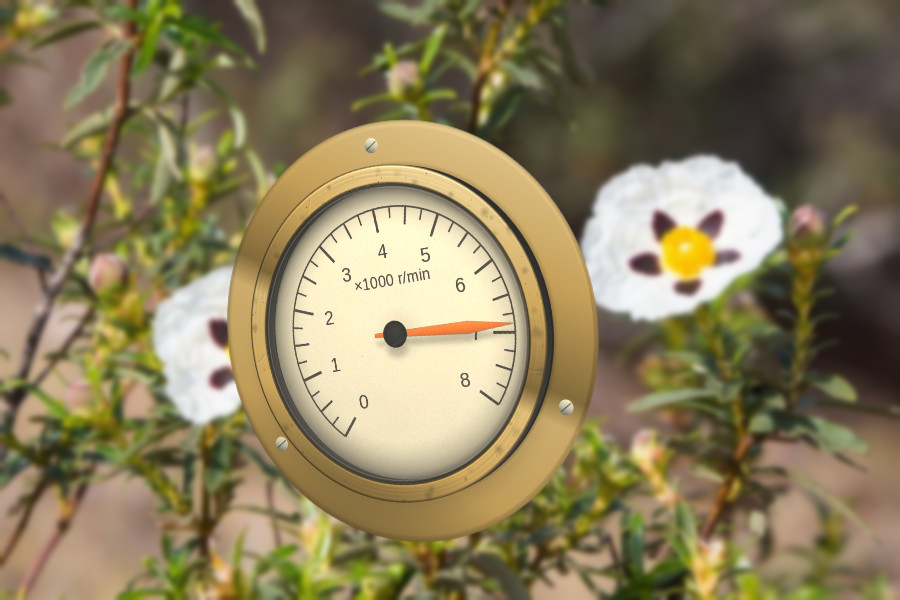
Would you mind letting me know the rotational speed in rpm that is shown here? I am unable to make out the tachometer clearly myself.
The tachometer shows 6875 rpm
